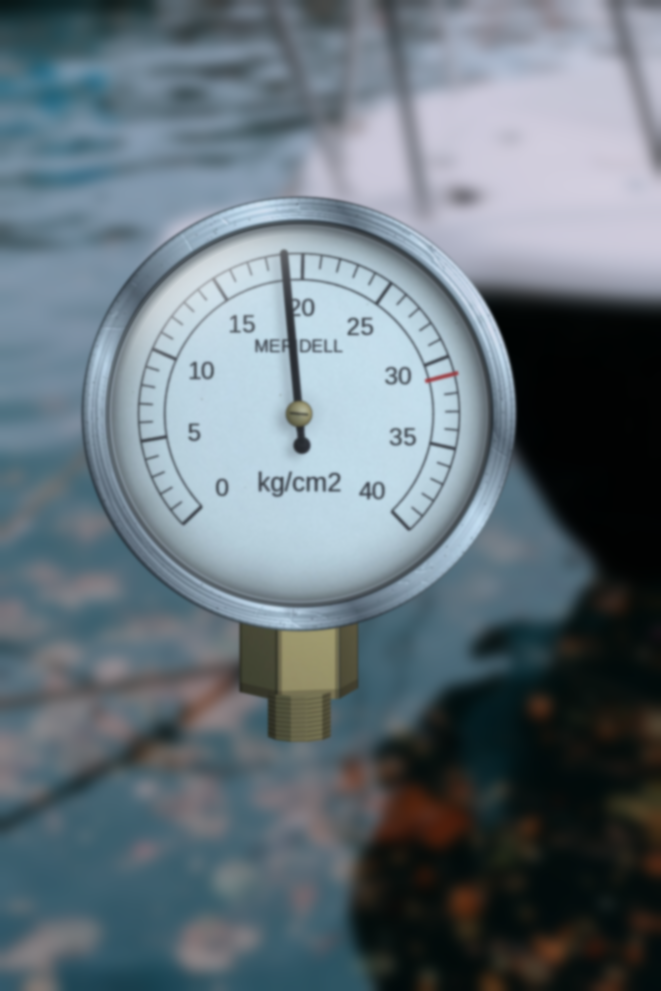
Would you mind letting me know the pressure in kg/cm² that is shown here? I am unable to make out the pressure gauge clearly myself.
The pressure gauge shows 19 kg/cm²
